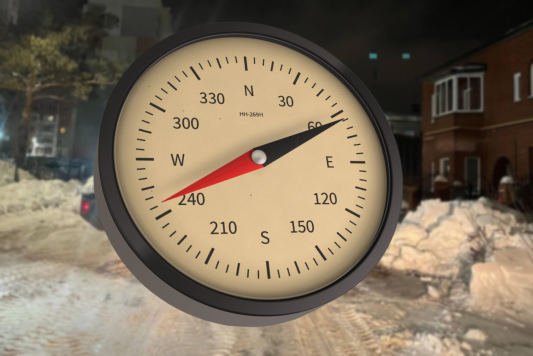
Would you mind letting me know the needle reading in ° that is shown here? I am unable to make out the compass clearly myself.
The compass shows 245 °
